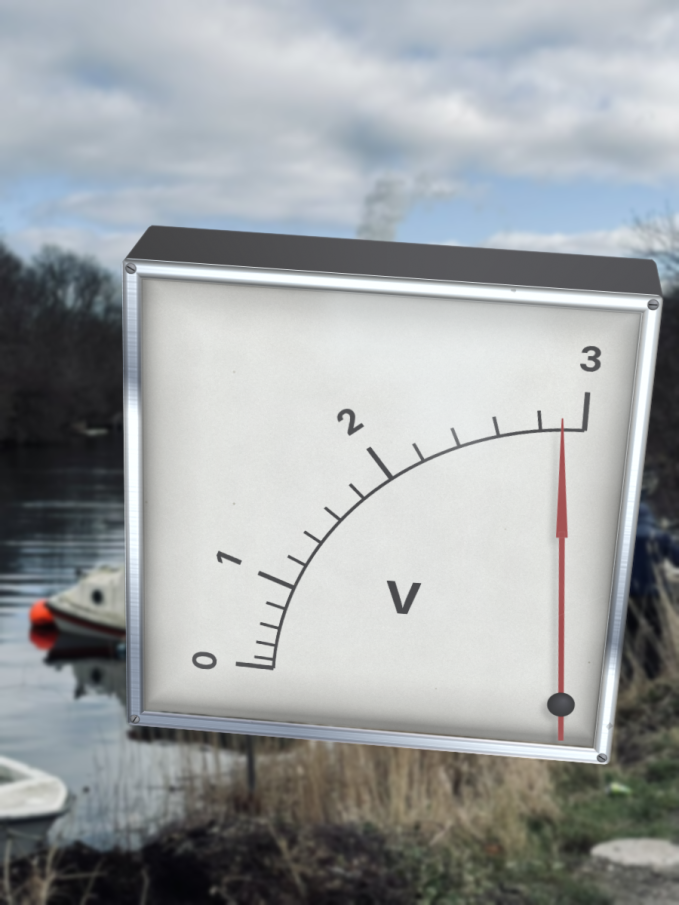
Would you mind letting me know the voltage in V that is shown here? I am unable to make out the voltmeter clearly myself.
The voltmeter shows 2.9 V
